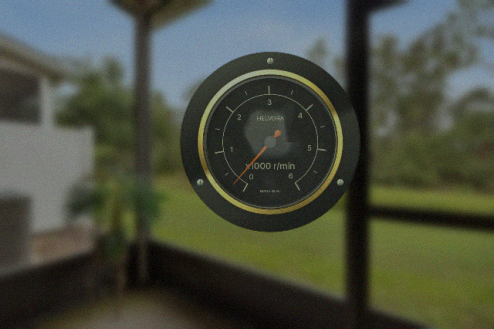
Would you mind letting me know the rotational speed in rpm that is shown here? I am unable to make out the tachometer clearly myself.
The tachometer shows 250 rpm
